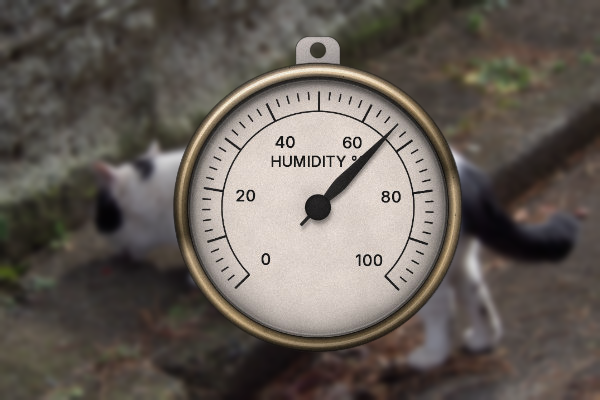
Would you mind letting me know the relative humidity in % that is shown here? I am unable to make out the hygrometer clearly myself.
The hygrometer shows 66 %
